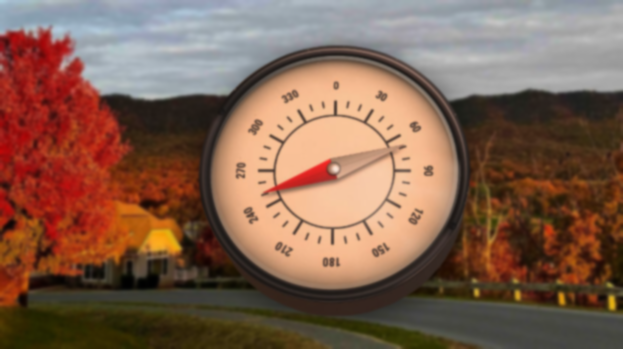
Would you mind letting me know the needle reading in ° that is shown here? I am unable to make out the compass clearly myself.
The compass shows 250 °
